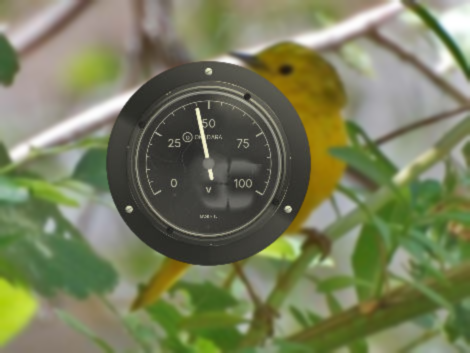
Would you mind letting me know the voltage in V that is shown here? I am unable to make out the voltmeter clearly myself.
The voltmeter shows 45 V
